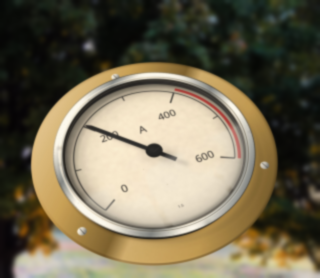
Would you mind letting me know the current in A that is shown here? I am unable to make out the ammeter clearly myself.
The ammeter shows 200 A
